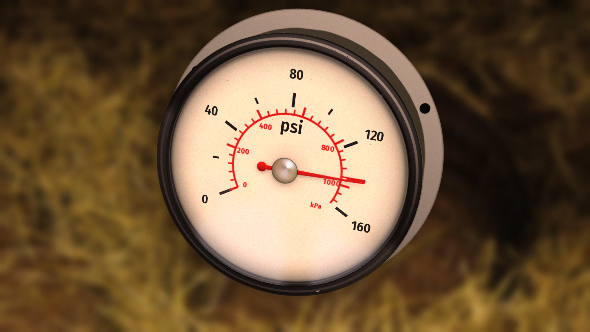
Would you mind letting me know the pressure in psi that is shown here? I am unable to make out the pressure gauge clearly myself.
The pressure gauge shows 140 psi
